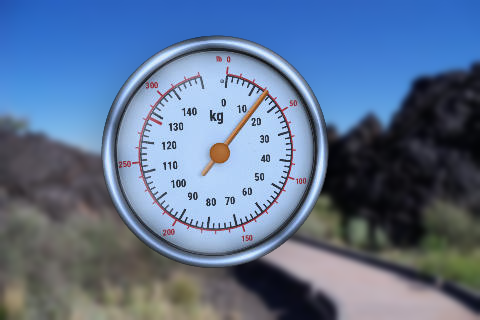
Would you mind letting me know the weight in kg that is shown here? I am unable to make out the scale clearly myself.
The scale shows 14 kg
